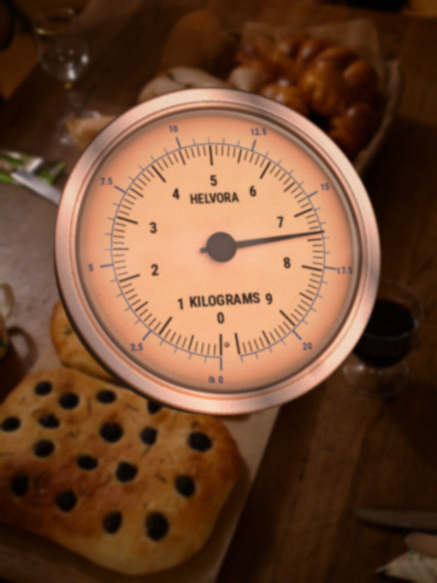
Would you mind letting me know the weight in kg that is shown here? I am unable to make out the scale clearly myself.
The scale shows 7.4 kg
